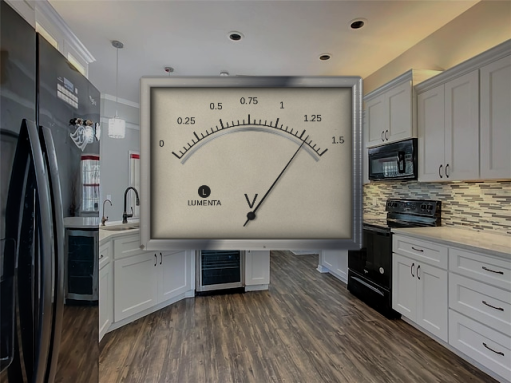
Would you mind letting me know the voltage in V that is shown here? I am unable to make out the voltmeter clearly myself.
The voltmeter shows 1.3 V
